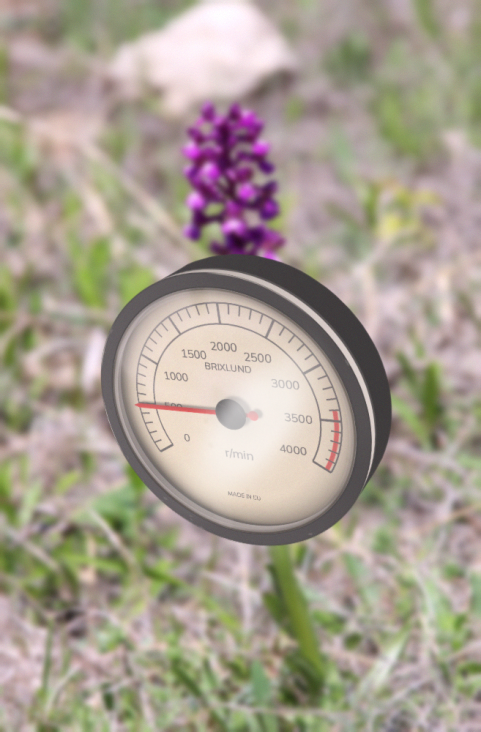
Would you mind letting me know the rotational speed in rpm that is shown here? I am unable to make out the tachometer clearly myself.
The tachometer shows 500 rpm
